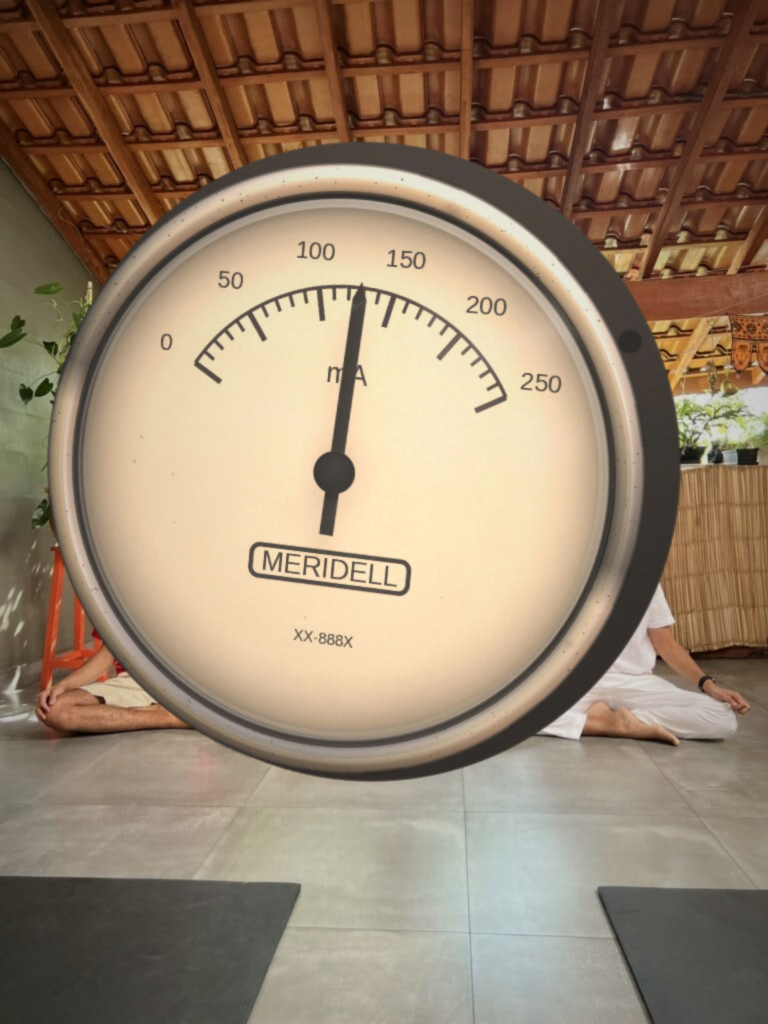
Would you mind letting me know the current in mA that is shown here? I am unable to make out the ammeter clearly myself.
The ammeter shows 130 mA
